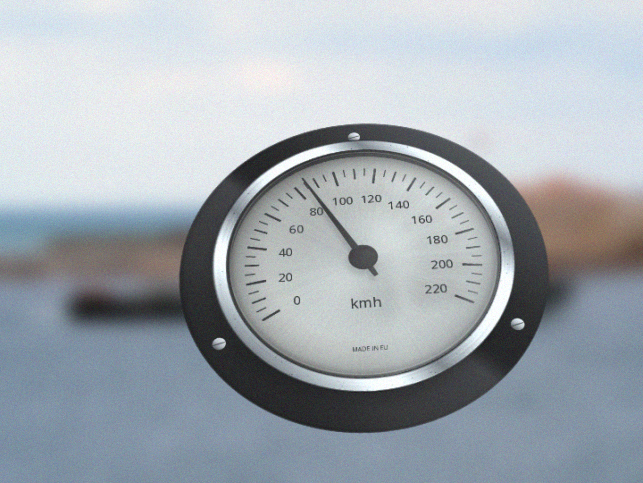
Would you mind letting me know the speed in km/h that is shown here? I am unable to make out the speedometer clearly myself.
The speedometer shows 85 km/h
